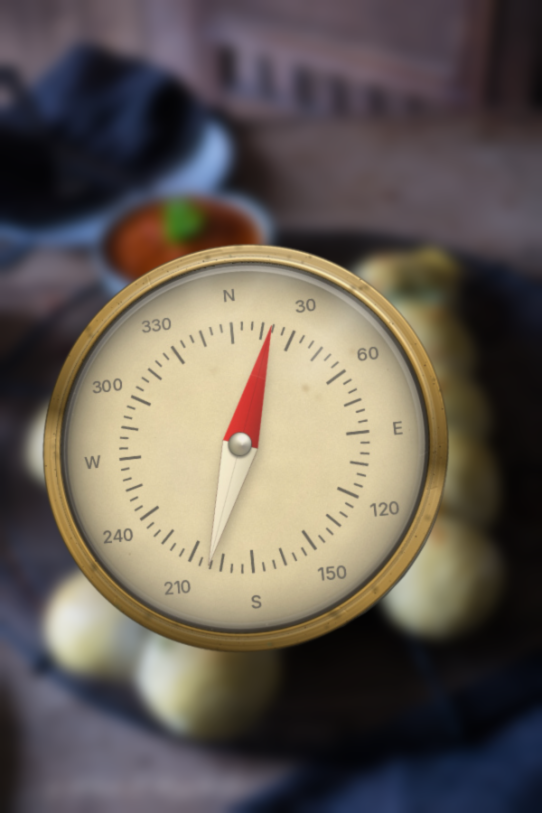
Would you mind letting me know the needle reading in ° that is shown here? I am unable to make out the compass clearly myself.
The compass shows 20 °
